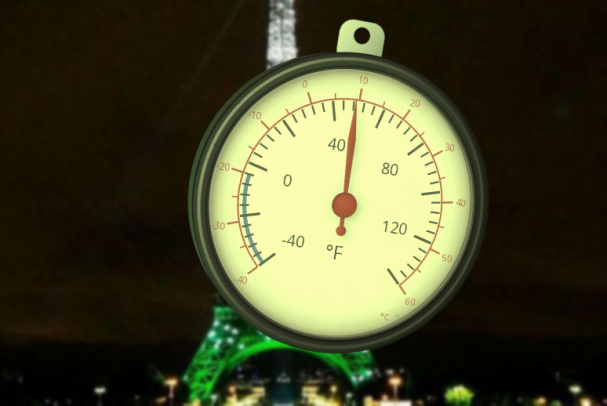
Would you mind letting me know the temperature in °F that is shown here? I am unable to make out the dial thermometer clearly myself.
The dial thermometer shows 48 °F
